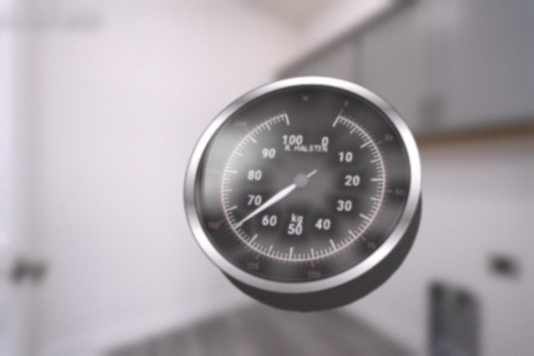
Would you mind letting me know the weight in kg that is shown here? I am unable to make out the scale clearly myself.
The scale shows 65 kg
